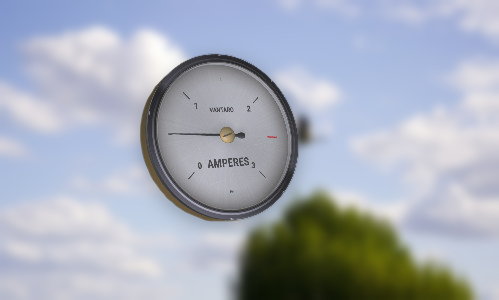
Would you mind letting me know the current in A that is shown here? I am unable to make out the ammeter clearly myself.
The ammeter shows 0.5 A
